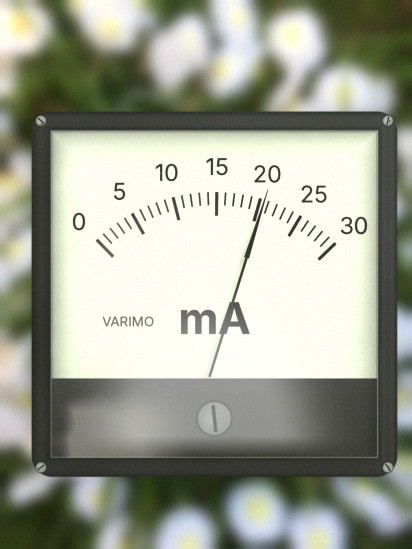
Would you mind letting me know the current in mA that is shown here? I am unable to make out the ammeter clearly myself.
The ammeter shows 20.5 mA
